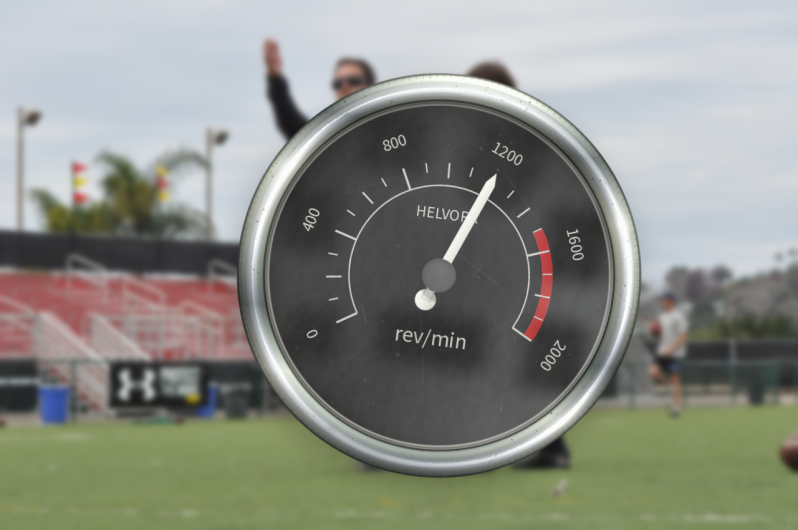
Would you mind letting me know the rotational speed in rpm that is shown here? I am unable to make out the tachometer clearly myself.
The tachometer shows 1200 rpm
